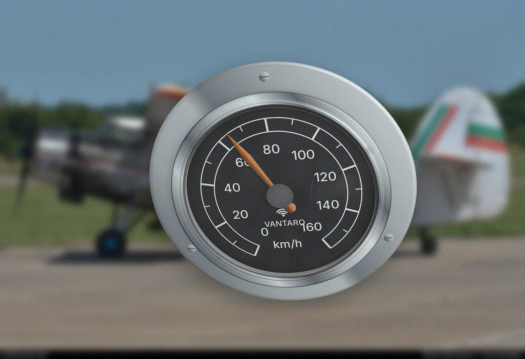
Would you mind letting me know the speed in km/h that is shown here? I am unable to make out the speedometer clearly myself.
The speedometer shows 65 km/h
